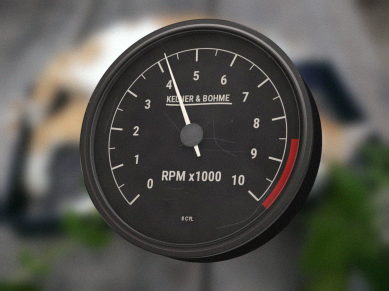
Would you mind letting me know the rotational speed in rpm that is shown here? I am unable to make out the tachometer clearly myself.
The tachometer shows 4250 rpm
